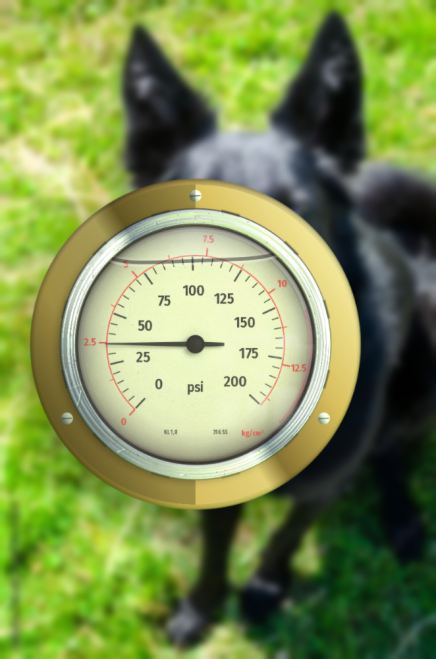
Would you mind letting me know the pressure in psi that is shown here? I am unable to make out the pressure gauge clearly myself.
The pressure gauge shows 35 psi
